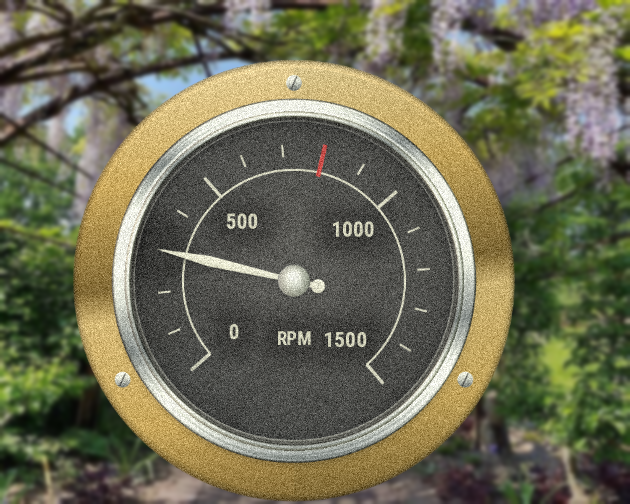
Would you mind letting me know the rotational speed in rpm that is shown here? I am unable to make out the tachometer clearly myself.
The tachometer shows 300 rpm
